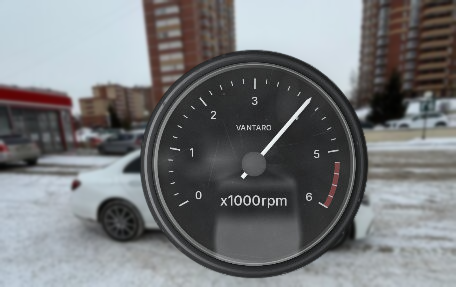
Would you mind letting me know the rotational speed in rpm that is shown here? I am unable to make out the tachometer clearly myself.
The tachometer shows 4000 rpm
